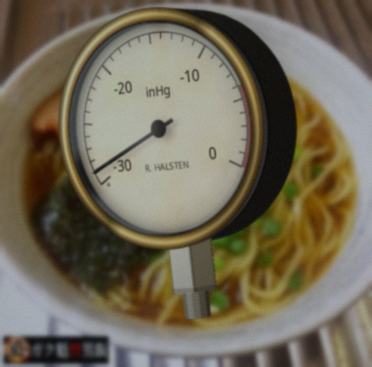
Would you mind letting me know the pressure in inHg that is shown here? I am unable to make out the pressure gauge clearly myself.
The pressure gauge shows -29 inHg
